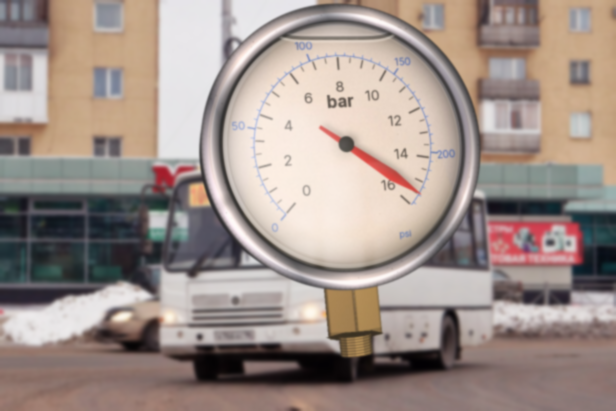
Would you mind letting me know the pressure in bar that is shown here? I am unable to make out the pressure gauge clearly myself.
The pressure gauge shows 15.5 bar
